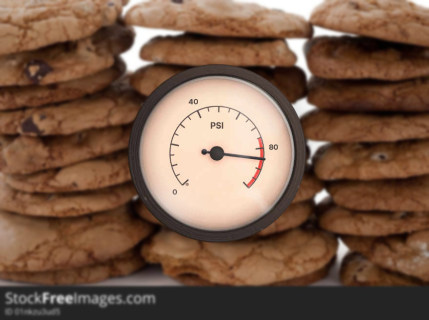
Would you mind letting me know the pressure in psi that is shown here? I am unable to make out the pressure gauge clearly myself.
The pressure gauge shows 85 psi
